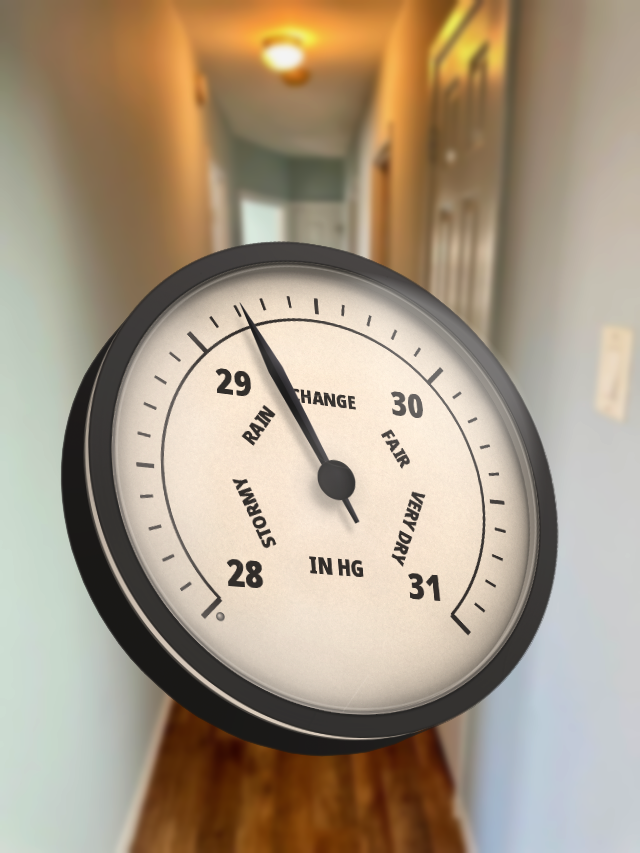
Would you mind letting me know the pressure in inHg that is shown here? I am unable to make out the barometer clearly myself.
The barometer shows 29.2 inHg
